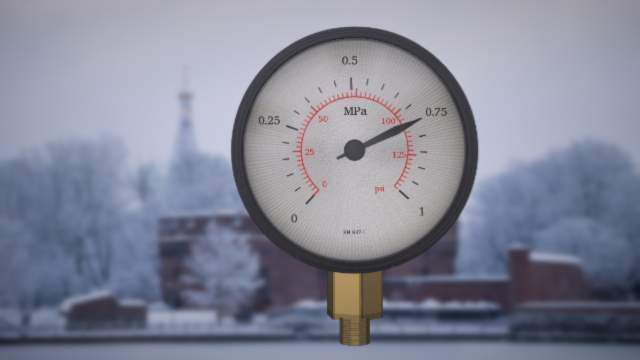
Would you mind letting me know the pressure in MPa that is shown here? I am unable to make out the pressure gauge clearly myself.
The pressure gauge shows 0.75 MPa
